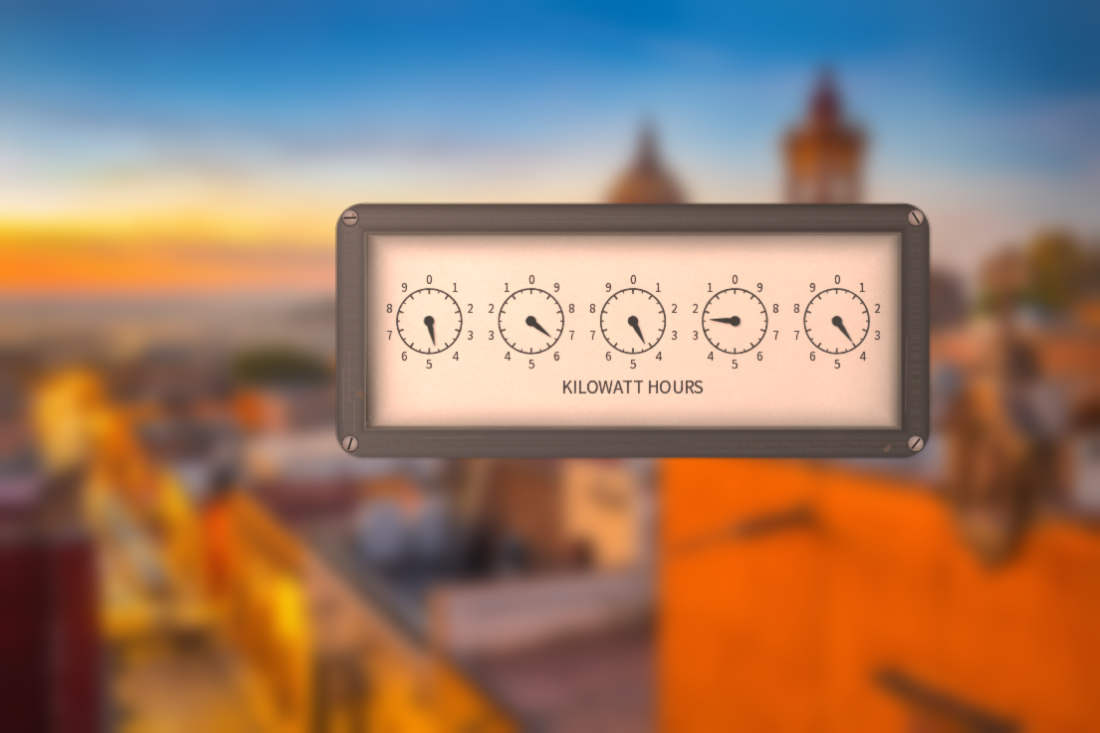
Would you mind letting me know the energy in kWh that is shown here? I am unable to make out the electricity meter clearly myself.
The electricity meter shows 46424 kWh
